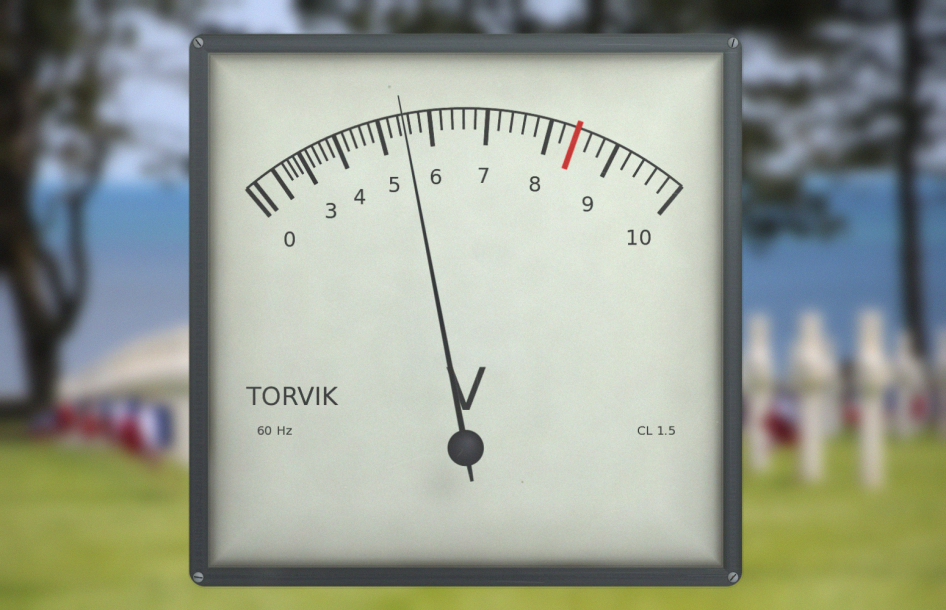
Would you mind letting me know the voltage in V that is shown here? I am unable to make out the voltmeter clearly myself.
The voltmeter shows 5.5 V
